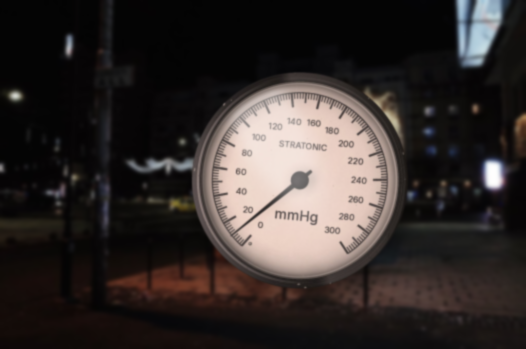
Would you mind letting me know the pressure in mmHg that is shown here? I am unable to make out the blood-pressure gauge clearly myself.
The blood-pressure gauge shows 10 mmHg
